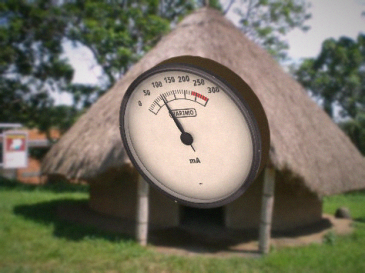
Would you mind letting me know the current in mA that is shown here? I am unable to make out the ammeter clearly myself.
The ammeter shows 100 mA
